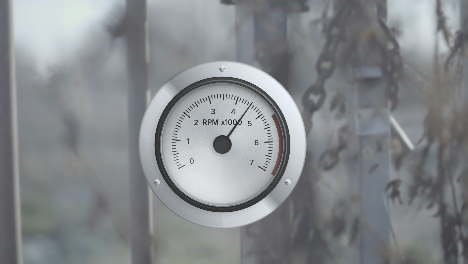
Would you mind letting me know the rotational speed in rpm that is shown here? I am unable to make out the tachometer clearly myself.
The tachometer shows 4500 rpm
